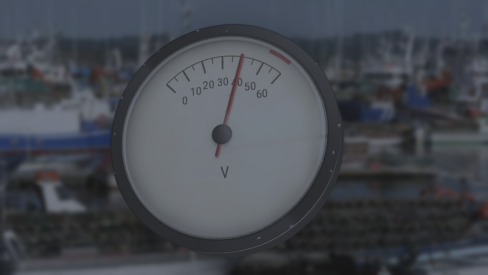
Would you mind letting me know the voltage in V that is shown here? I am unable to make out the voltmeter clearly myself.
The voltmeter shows 40 V
